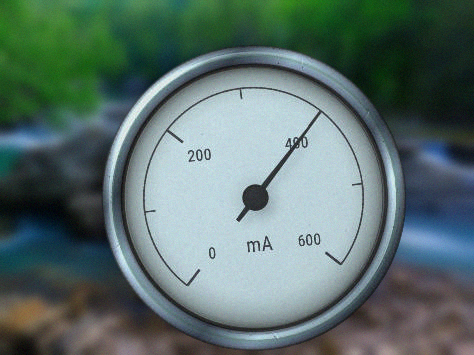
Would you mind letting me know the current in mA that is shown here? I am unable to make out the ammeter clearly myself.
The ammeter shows 400 mA
